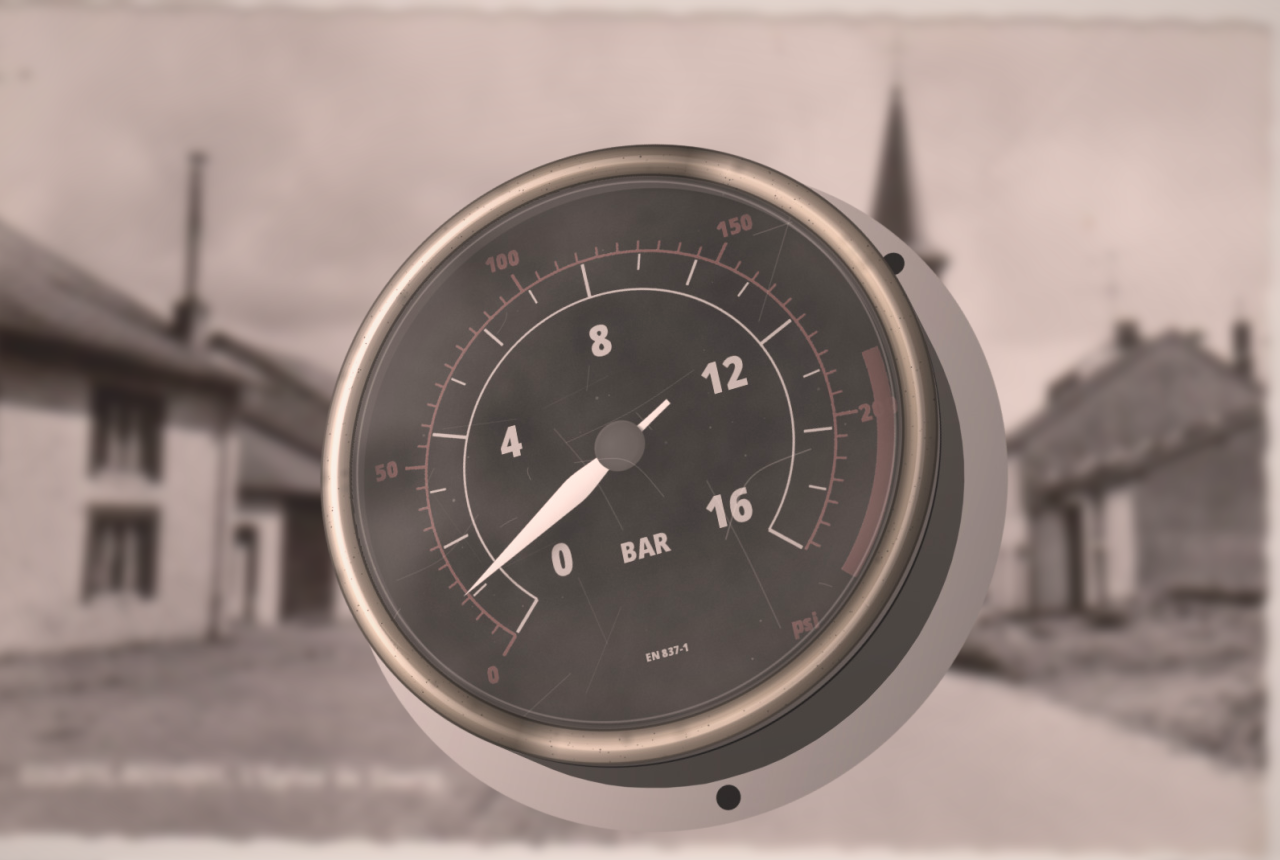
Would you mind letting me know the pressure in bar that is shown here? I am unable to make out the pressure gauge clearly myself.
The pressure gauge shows 1 bar
